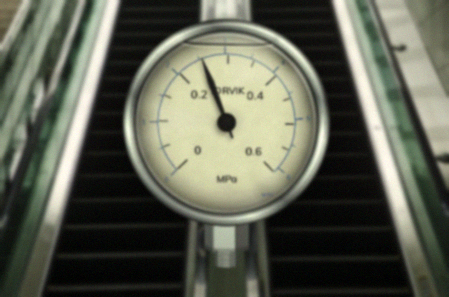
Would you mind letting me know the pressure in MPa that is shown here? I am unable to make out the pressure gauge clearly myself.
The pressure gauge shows 0.25 MPa
